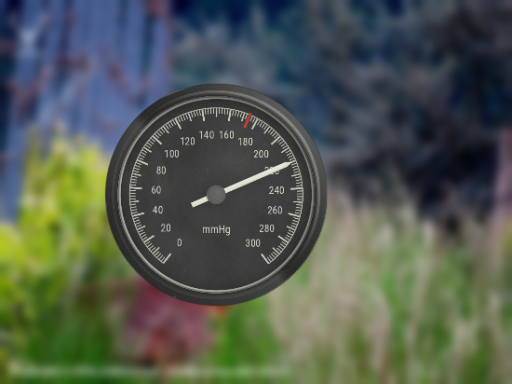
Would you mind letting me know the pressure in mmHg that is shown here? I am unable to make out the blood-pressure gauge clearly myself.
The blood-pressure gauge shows 220 mmHg
